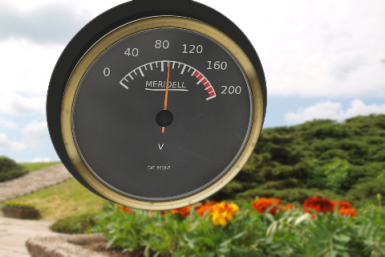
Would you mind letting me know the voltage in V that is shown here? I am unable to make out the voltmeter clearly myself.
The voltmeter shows 90 V
